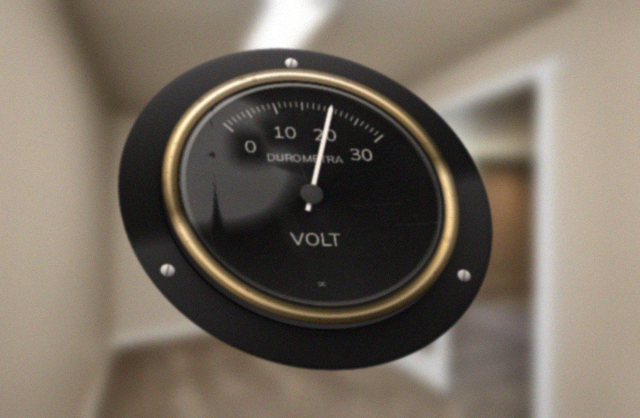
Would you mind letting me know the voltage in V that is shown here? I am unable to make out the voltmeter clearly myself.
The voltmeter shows 20 V
